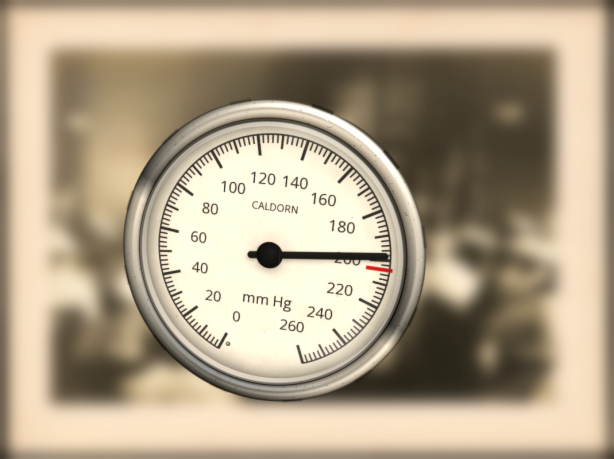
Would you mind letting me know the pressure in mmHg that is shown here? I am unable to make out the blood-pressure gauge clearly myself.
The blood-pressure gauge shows 198 mmHg
